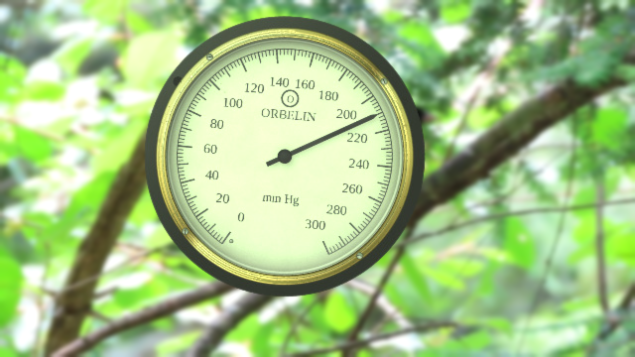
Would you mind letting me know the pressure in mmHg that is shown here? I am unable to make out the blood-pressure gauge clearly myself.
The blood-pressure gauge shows 210 mmHg
